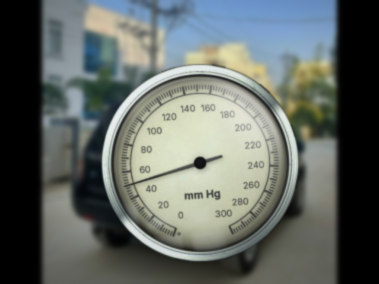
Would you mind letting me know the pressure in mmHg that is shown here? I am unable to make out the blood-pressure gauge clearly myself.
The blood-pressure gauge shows 50 mmHg
